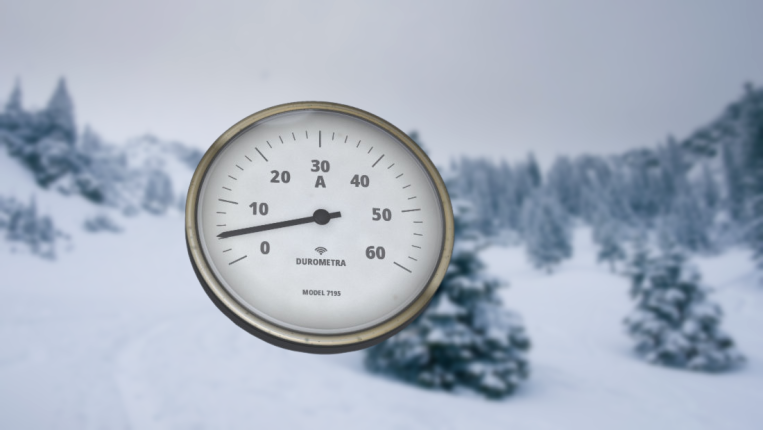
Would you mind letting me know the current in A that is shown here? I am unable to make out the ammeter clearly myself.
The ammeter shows 4 A
